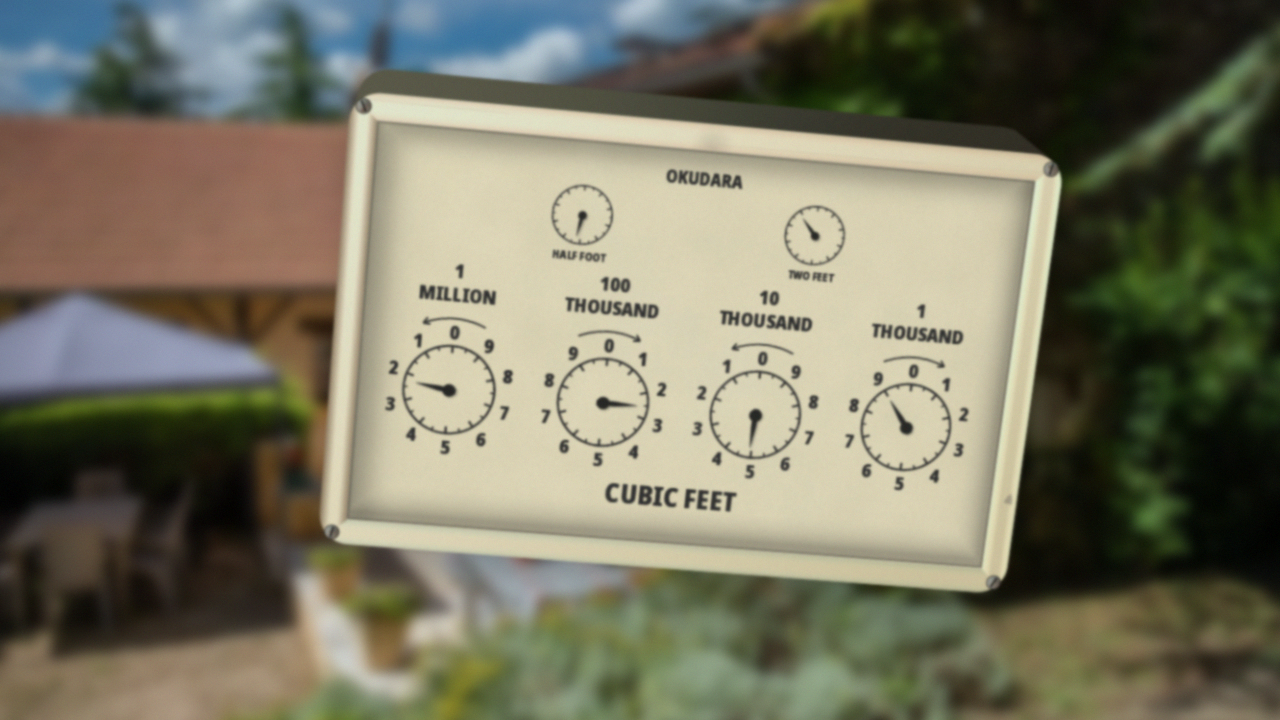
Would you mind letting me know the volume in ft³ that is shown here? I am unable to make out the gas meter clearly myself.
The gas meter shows 224900 ft³
